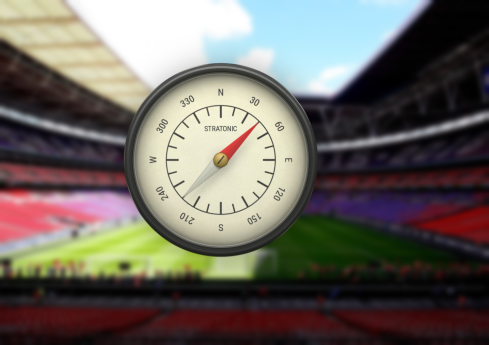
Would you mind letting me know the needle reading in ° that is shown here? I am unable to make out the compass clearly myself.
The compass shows 45 °
